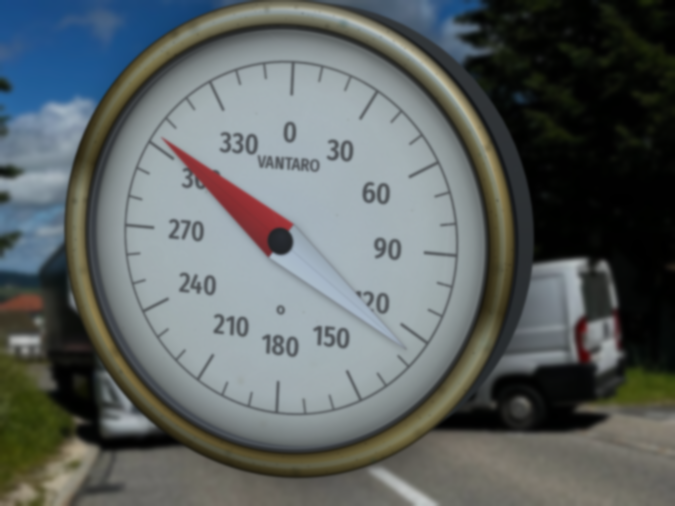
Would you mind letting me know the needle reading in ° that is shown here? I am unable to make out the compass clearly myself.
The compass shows 305 °
